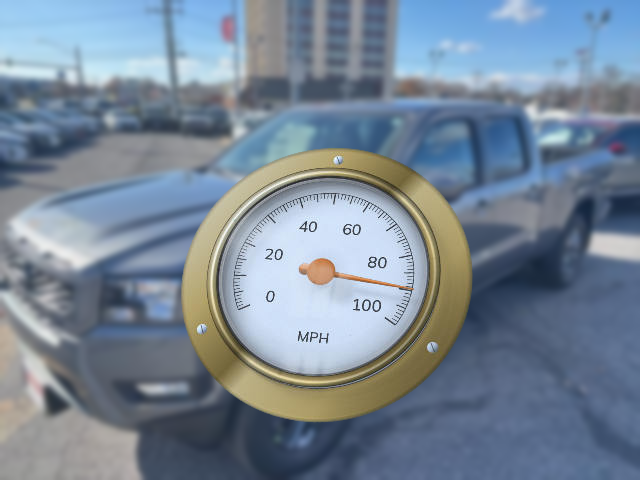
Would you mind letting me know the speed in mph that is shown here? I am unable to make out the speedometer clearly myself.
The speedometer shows 90 mph
